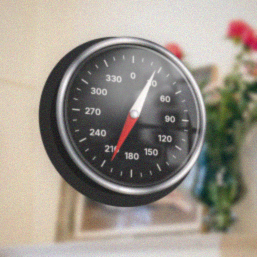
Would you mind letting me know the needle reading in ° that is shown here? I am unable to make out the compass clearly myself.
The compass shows 205 °
